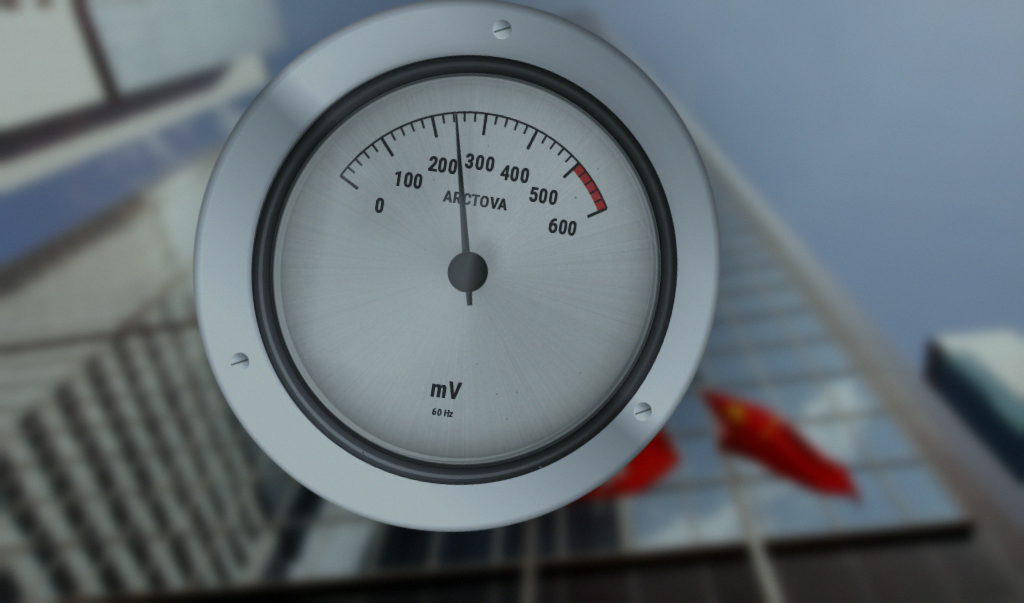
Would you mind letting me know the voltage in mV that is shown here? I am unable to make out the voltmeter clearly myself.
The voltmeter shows 240 mV
